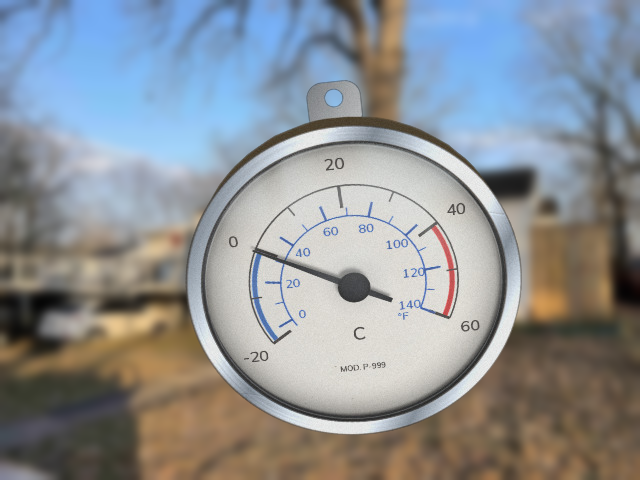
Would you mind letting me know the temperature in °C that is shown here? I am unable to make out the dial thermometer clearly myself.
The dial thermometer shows 0 °C
